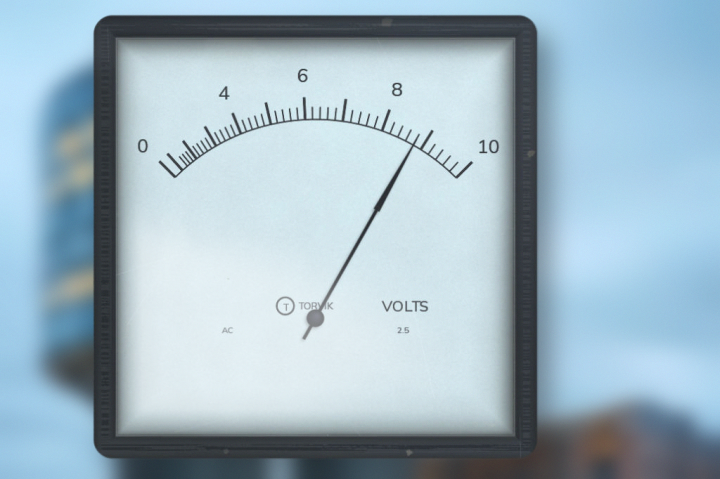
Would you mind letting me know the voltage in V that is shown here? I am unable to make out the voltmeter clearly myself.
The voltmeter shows 8.8 V
